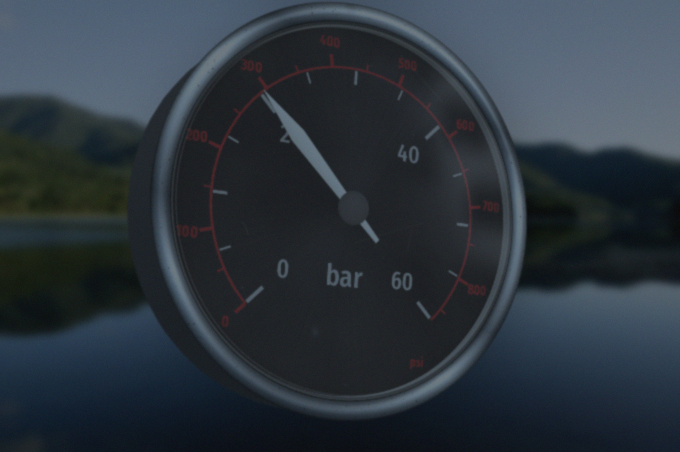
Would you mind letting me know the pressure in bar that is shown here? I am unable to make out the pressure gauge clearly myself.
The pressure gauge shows 20 bar
